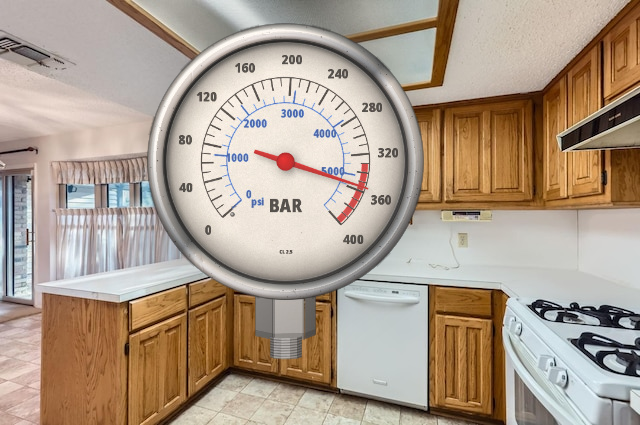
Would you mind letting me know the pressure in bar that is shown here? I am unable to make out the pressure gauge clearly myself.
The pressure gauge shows 355 bar
